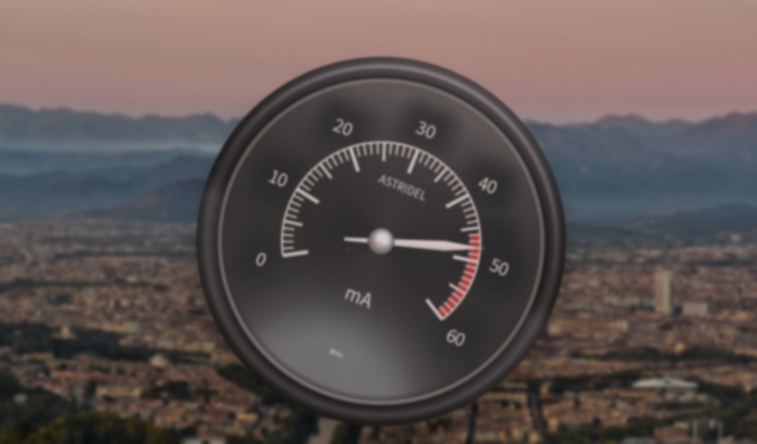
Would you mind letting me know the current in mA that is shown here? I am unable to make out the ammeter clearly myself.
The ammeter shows 48 mA
